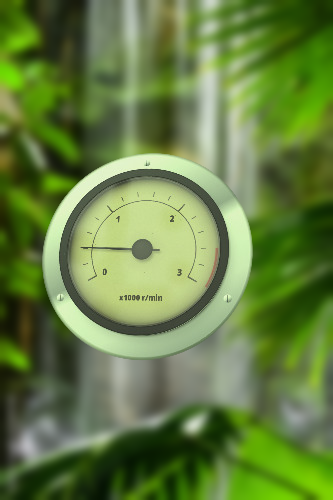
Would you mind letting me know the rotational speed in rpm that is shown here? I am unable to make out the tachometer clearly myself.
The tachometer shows 400 rpm
